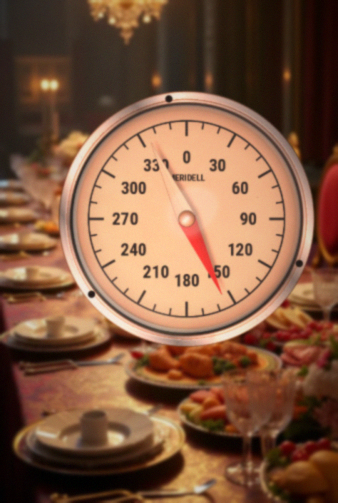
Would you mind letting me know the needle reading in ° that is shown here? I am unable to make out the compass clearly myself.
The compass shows 155 °
